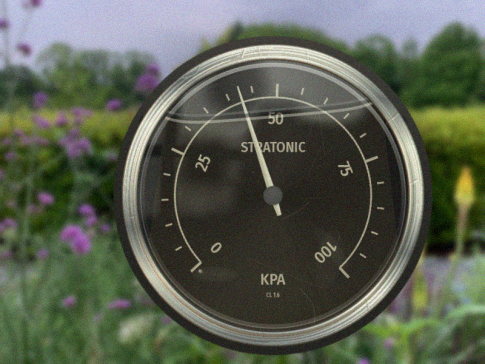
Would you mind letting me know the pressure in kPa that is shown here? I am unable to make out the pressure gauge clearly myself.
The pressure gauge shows 42.5 kPa
